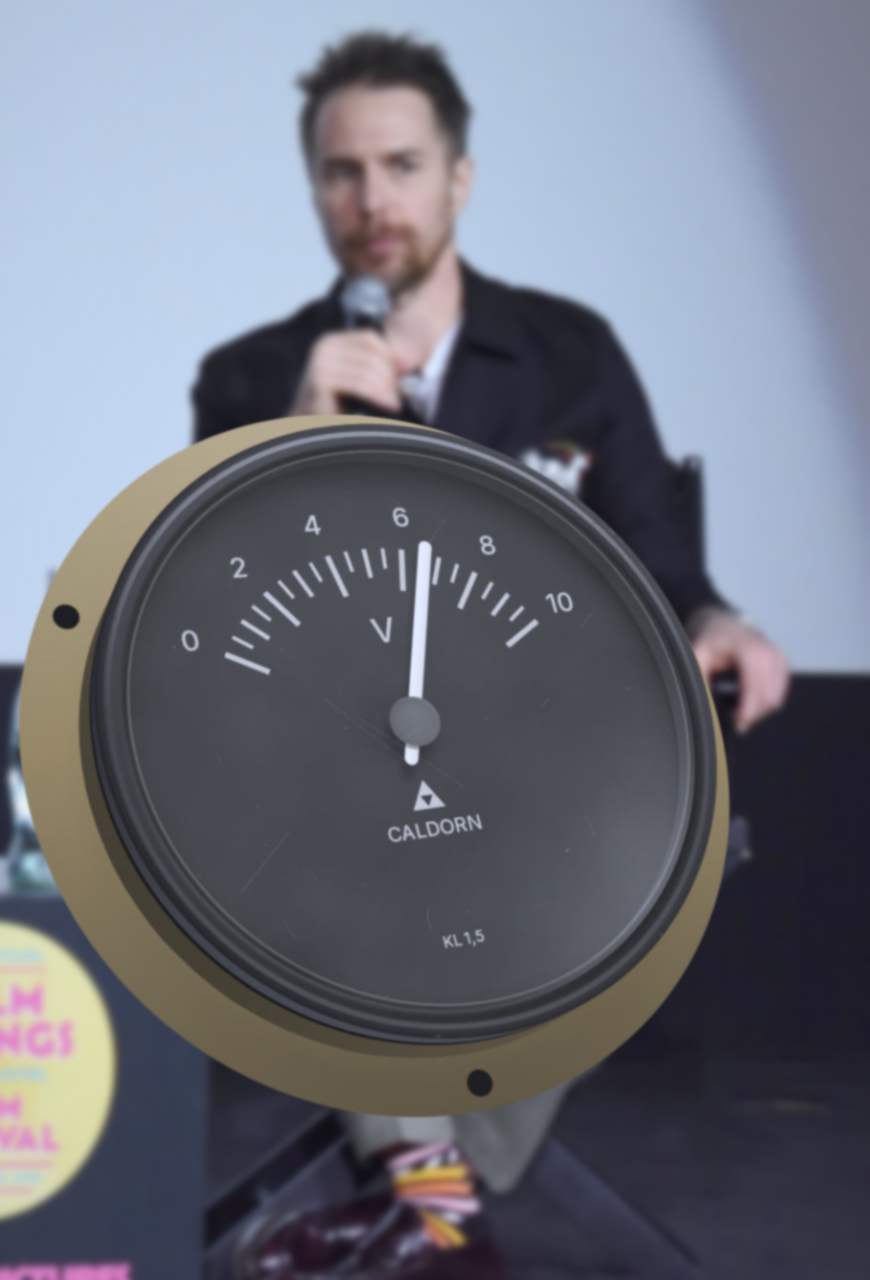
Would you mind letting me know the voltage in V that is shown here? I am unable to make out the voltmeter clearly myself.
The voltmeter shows 6.5 V
